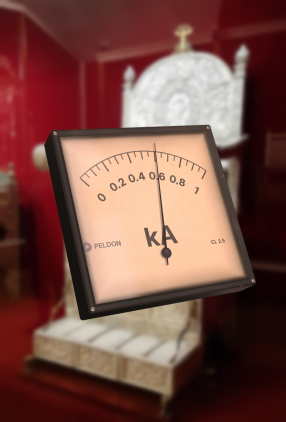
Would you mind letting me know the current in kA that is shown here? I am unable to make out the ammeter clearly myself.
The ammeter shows 0.6 kA
